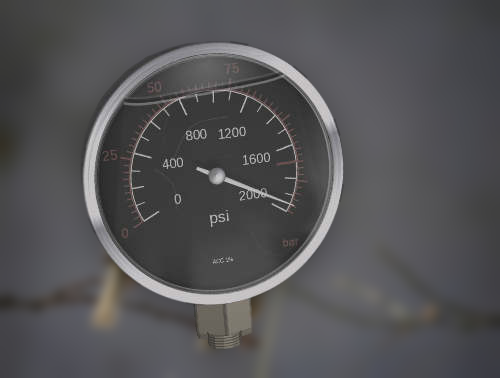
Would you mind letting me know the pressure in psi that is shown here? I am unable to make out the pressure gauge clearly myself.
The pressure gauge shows 1950 psi
